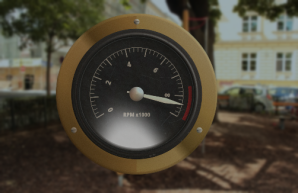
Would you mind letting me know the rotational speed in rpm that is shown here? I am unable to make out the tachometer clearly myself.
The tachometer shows 8400 rpm
